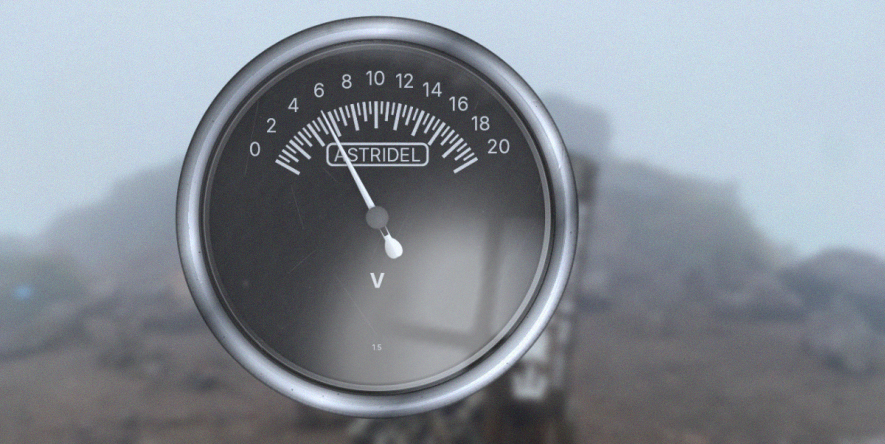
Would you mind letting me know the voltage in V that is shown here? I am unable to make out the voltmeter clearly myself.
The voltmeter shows 5.5 V
